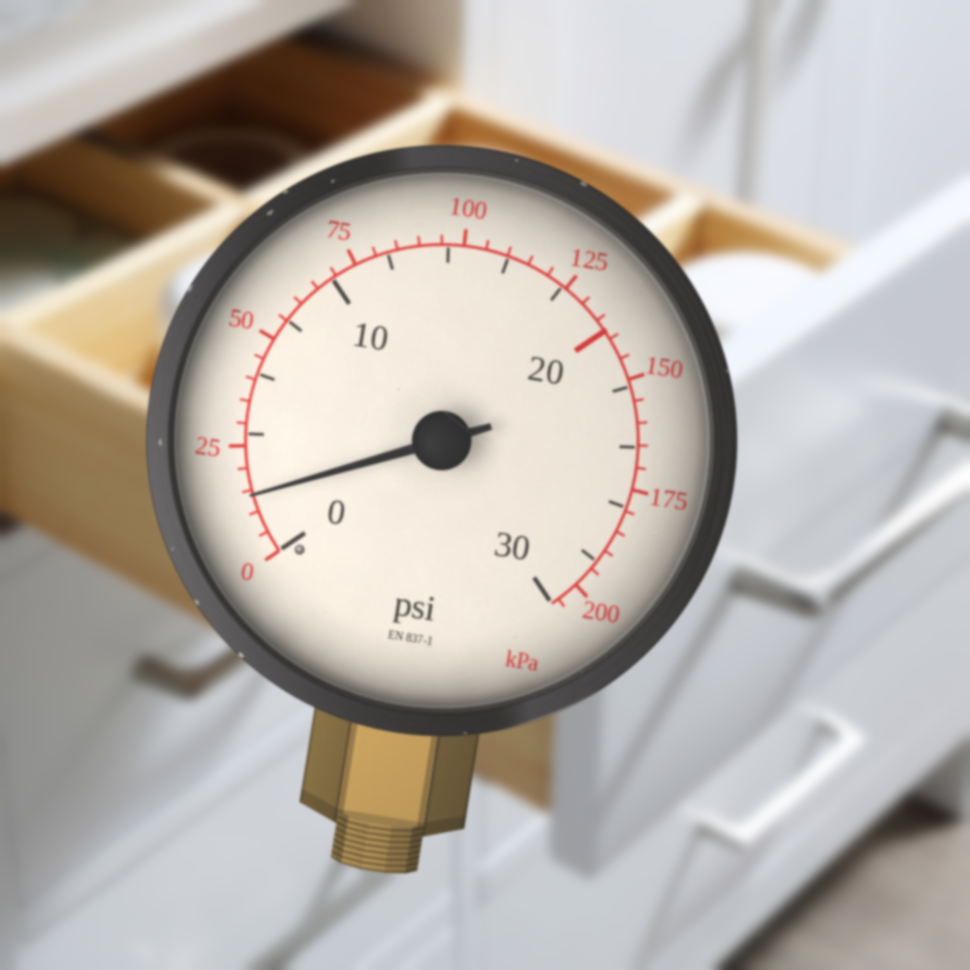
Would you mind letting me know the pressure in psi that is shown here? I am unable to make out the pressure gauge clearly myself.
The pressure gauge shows 2 psi
